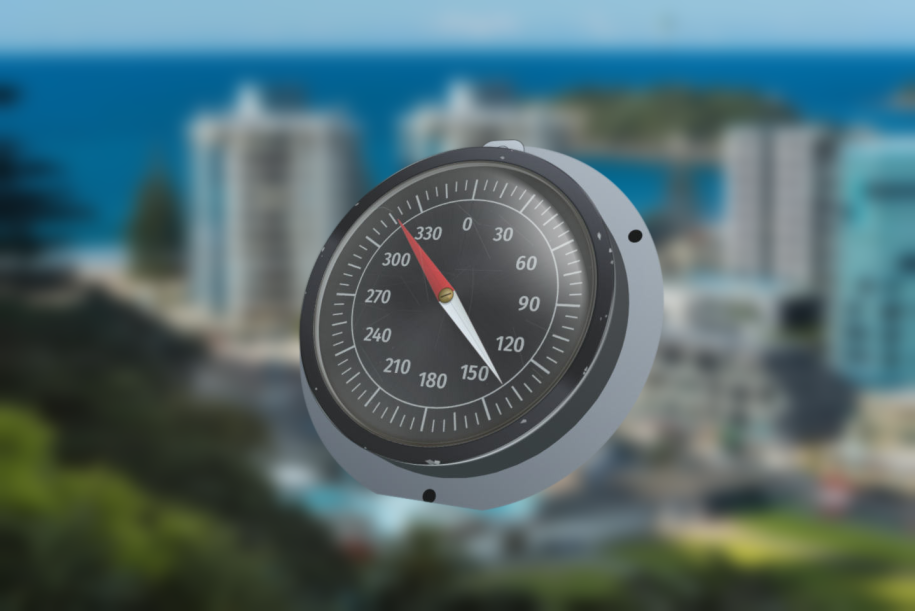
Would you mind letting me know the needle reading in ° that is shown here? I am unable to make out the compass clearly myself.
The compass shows 317.5 °
